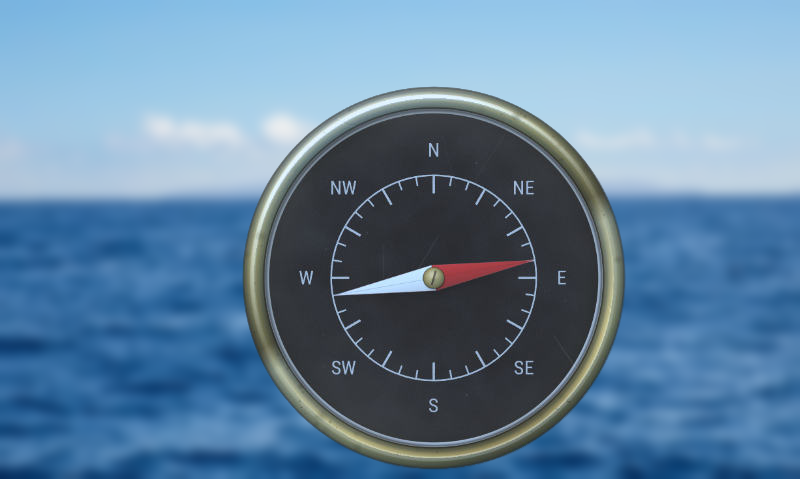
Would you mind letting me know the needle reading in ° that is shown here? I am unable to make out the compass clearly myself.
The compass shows 80 °
